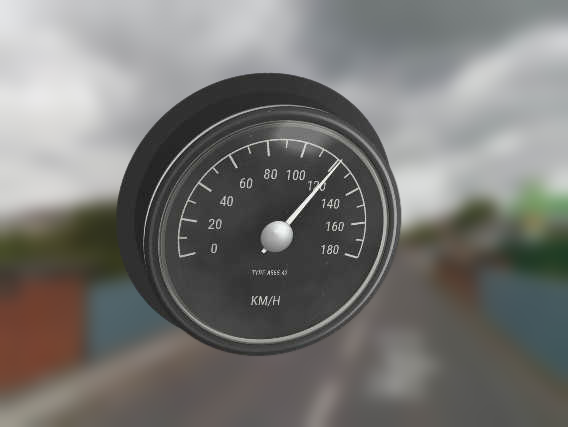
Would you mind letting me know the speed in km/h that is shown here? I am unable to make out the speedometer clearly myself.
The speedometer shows 120 km/h
